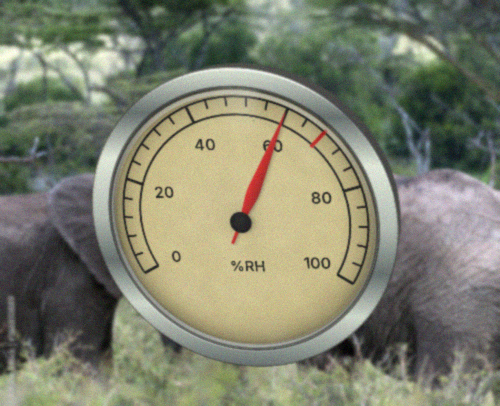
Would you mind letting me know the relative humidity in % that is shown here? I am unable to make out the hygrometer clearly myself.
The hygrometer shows 60 %
